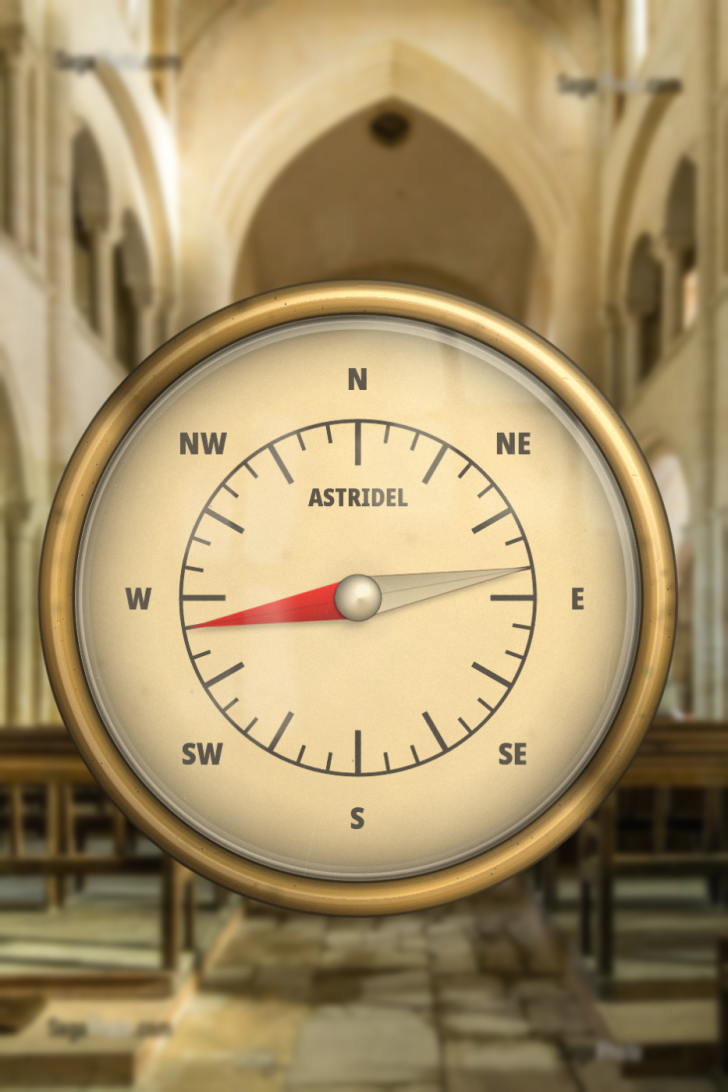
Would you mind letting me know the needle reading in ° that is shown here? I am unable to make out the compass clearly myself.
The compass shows 260 °
